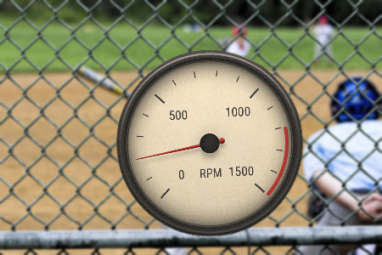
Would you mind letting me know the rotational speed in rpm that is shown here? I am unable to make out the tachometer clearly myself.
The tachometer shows 200 rpm
